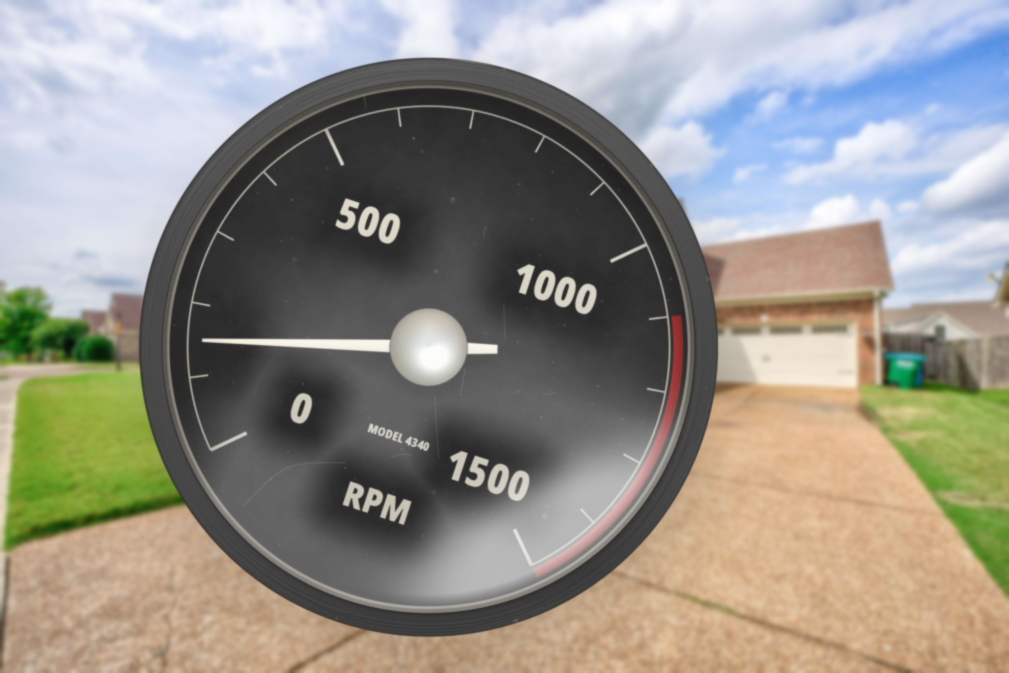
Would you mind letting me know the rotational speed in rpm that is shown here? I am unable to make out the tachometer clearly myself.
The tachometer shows 150 rpm
